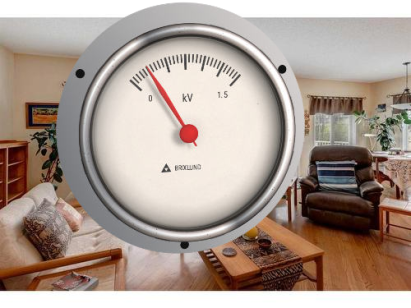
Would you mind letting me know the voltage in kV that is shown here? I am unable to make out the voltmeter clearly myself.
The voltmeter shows 0.25 kV
